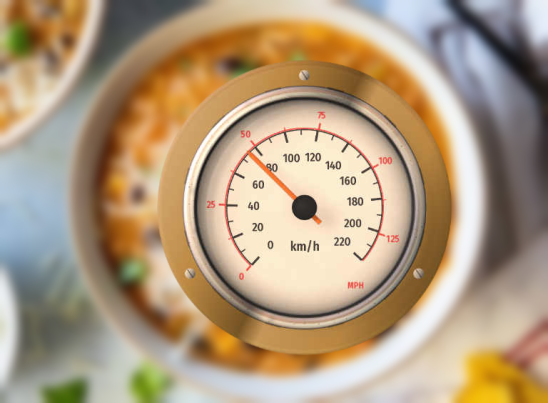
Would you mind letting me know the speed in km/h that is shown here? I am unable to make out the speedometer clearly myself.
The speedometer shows 75 km/h
